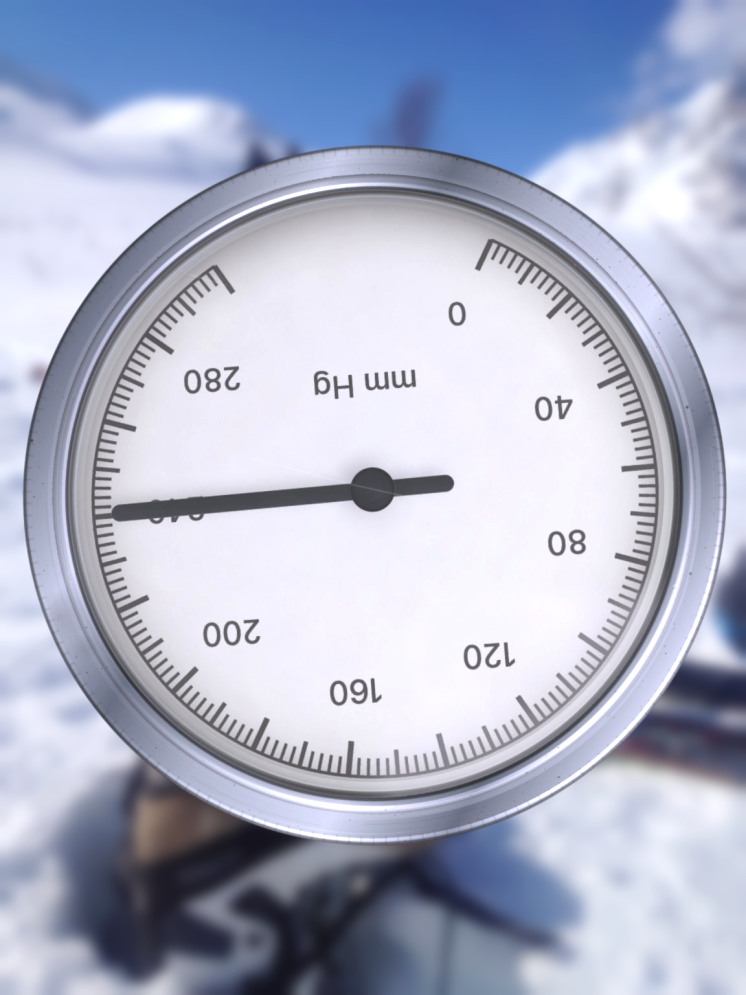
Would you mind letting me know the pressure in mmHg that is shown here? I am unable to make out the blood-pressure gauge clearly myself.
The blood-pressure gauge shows 240 mmHg
